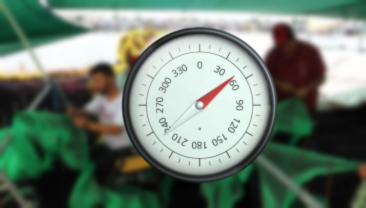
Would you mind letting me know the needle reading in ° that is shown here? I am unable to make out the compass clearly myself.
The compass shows 50 °
